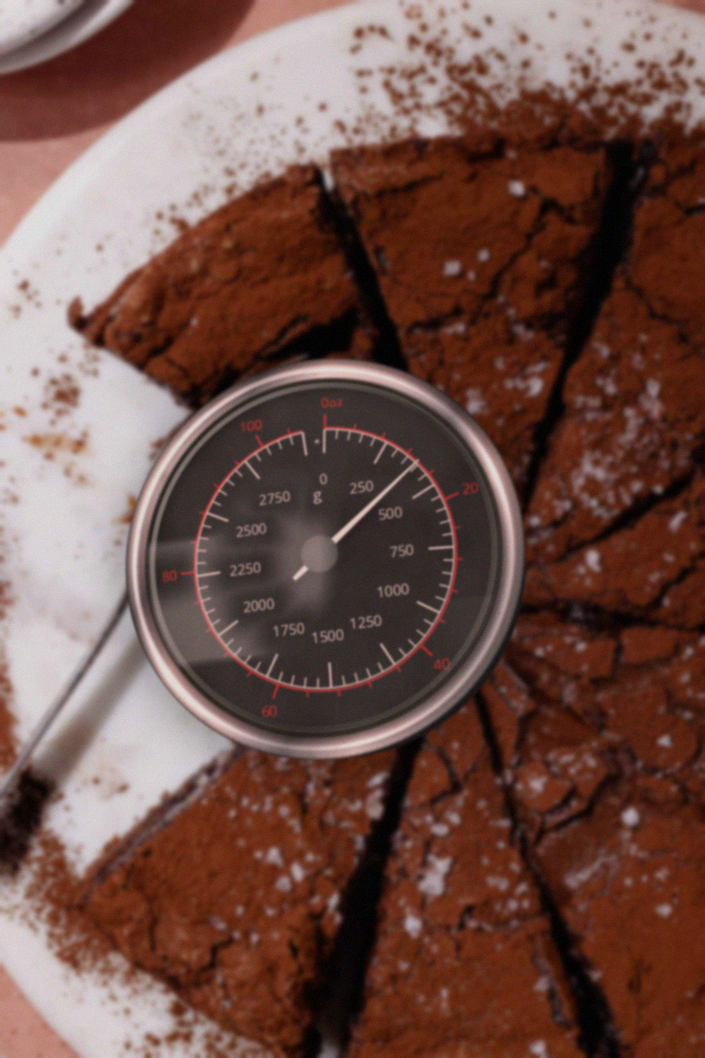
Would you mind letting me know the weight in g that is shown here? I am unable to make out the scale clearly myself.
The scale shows 400 g
